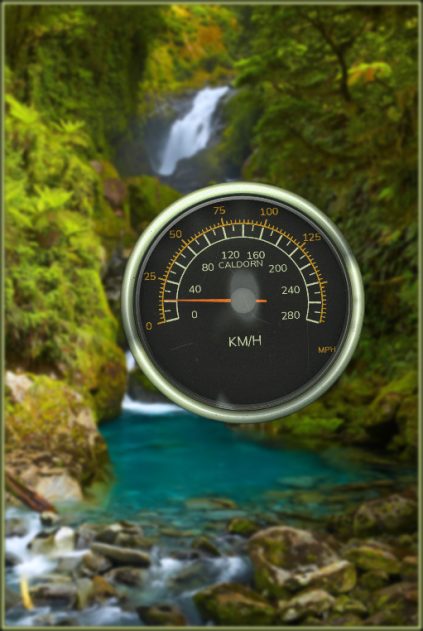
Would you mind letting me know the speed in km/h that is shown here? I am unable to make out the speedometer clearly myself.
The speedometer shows 20 km/h
